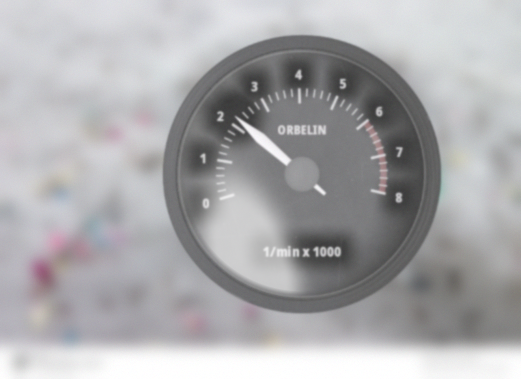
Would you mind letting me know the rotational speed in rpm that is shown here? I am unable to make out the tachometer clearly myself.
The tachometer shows 2200 rpm
